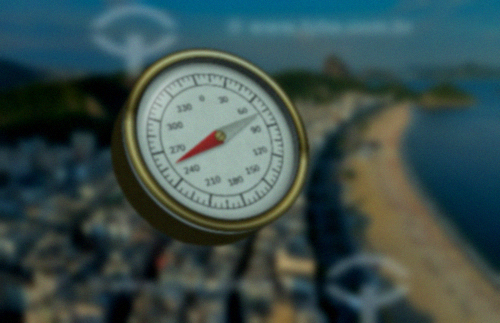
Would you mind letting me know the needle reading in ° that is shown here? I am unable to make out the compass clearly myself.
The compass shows 255 °
